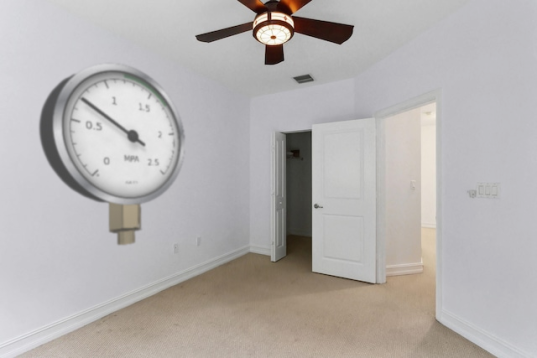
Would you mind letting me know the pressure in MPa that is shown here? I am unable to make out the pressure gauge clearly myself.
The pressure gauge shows 0.7 MPa
